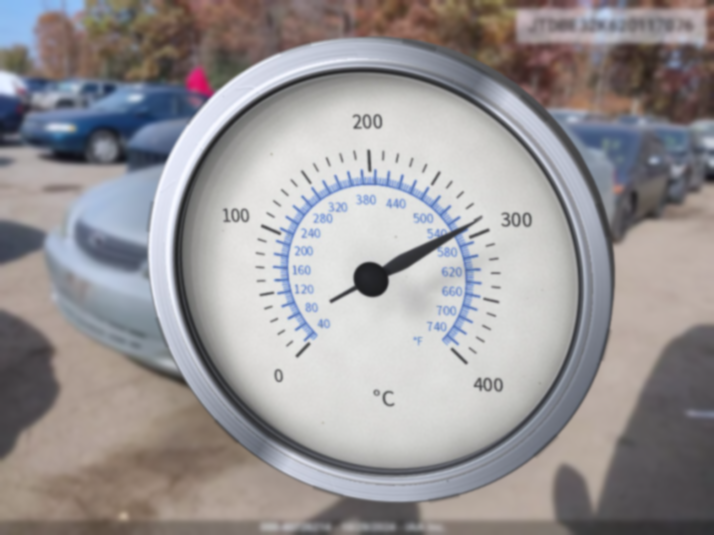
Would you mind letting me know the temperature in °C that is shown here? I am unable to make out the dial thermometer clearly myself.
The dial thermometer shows 290 °C
